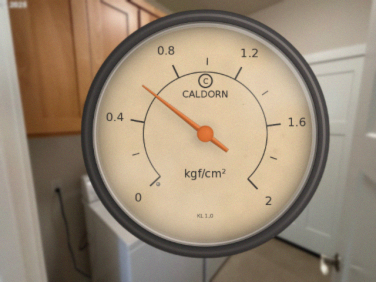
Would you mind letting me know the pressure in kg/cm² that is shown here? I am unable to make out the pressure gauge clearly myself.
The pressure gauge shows 0.6 kg/cm²
